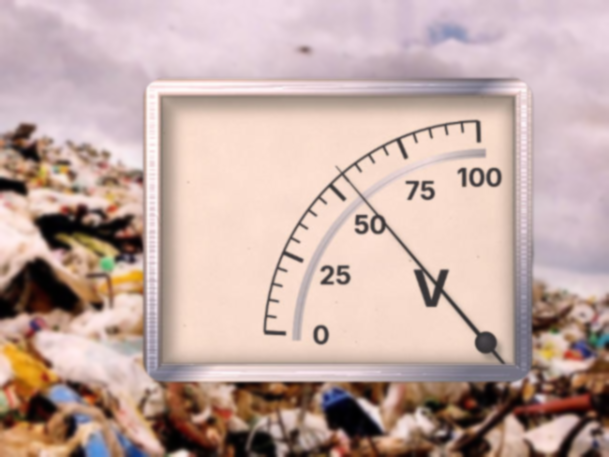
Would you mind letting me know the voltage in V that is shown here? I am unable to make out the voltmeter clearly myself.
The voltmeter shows 55 V
